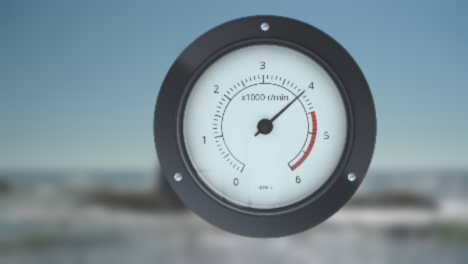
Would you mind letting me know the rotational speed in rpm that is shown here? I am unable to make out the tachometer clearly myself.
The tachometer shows 4000 rpm
